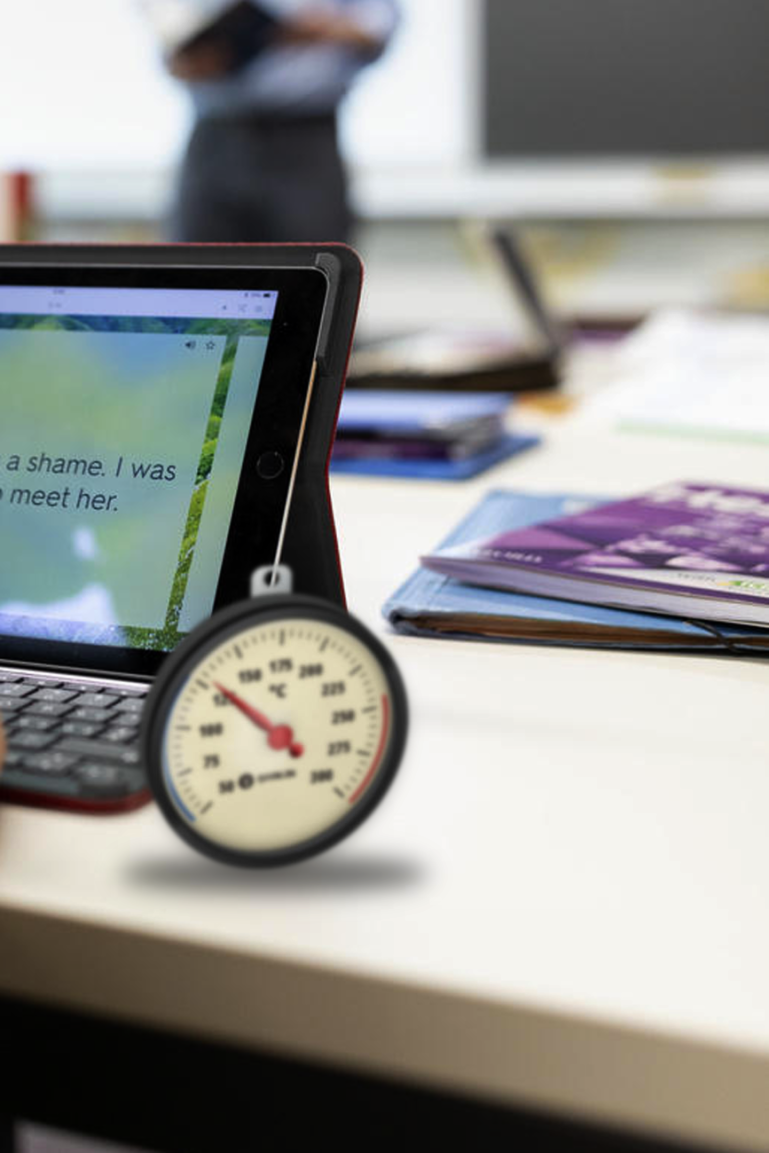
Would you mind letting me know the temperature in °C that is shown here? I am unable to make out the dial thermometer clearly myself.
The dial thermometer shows 130 °C
